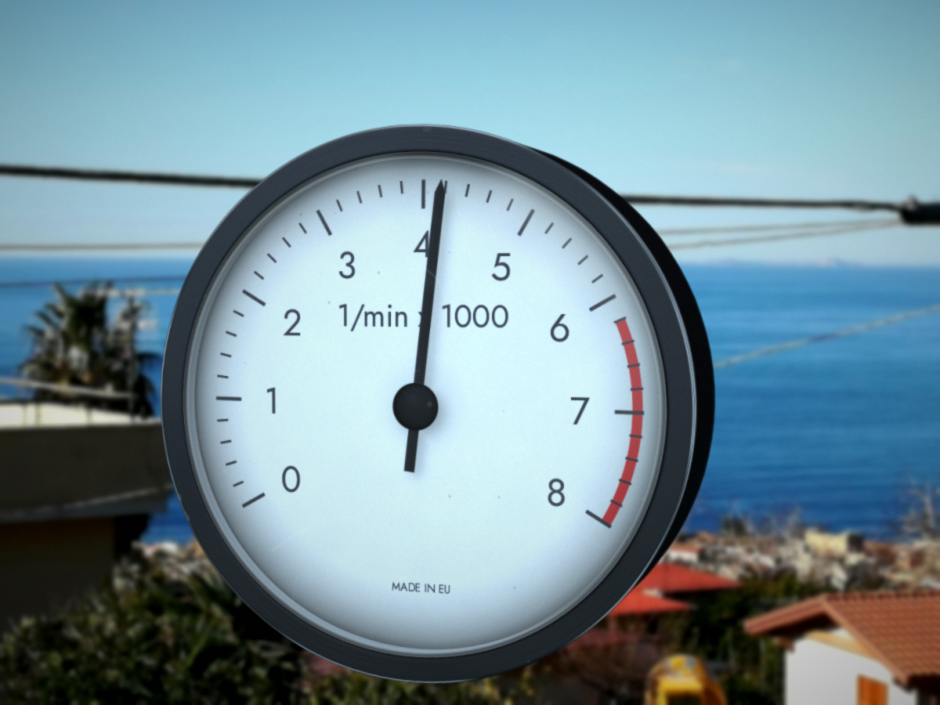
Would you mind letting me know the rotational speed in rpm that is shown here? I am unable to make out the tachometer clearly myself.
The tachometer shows 4200 rpm
